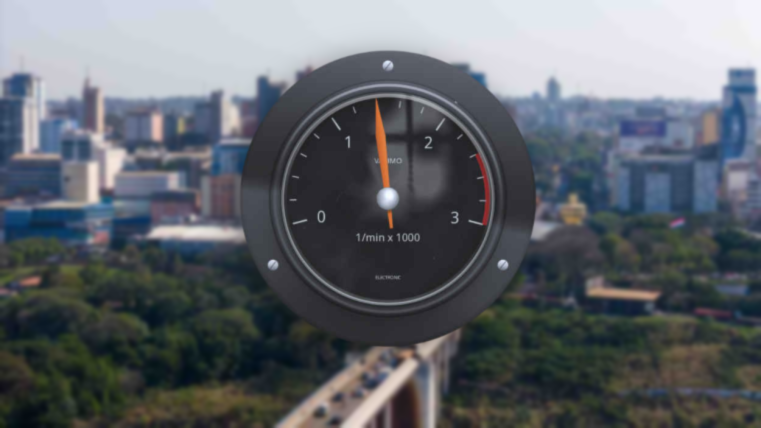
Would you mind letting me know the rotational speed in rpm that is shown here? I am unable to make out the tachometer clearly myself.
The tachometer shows 1400 rpm
